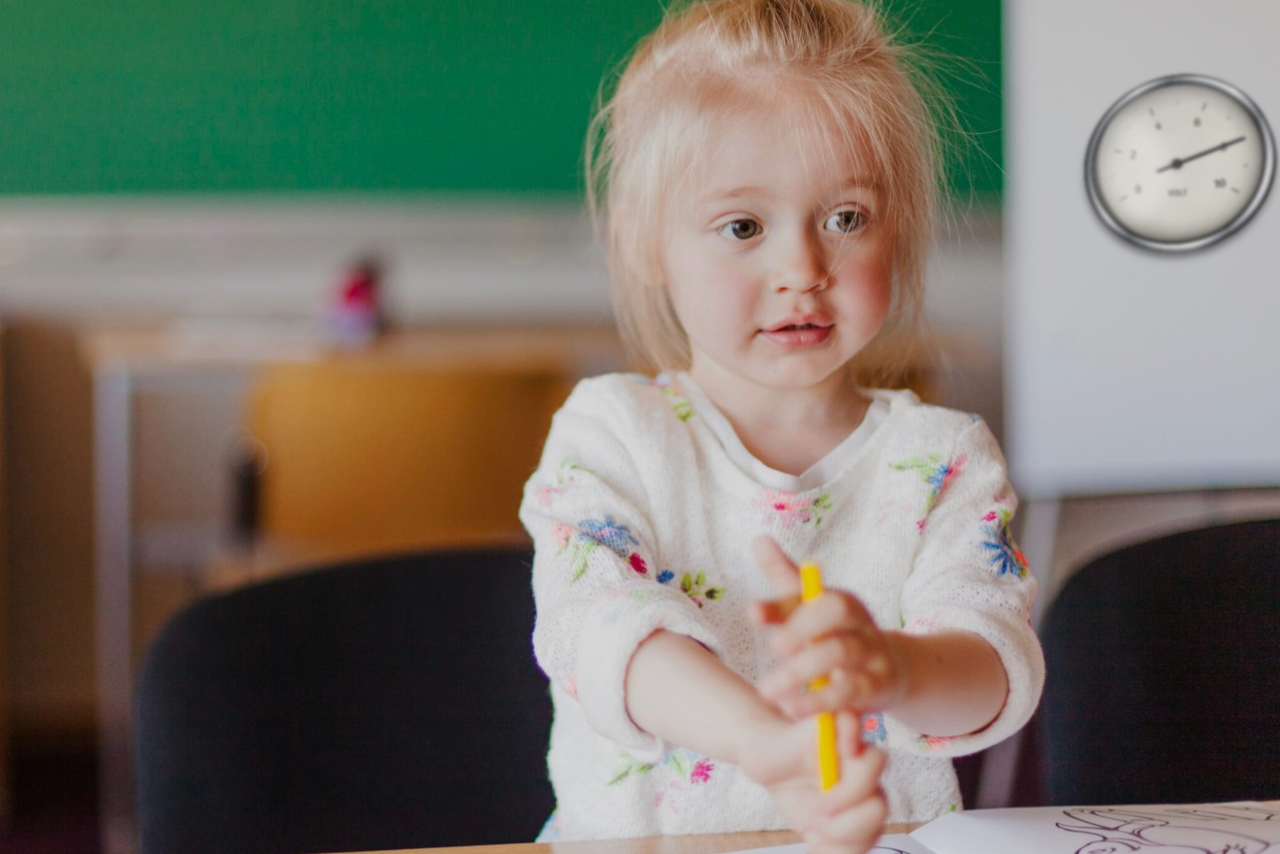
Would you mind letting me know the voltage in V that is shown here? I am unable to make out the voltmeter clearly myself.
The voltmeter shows 8 V
